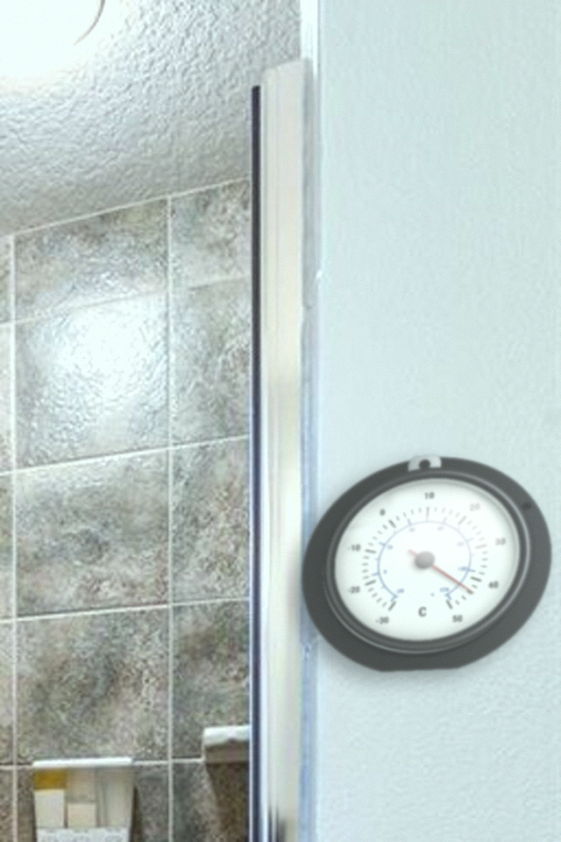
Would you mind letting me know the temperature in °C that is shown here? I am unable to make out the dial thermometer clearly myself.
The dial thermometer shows 44 °C
